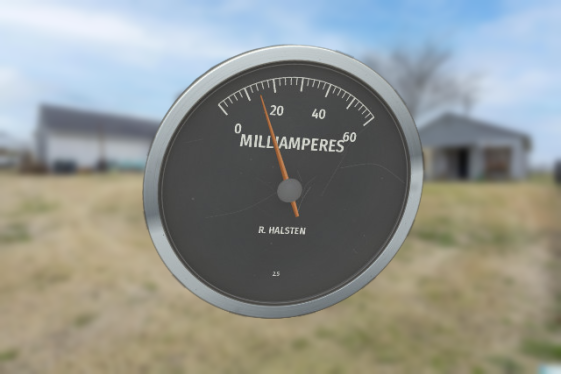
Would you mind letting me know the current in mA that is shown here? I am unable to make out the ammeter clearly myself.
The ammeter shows 14 mA
